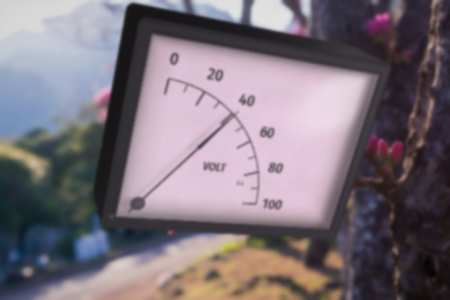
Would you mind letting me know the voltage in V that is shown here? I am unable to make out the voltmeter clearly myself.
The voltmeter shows 40 V
